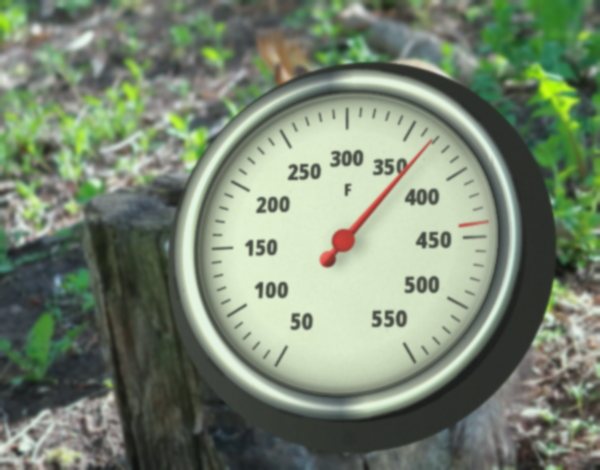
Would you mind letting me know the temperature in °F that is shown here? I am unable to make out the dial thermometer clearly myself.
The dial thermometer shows 370 °F
